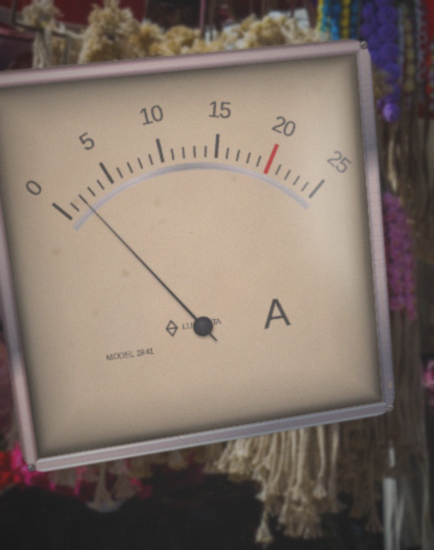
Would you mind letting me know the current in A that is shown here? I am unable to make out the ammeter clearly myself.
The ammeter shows 2 A
